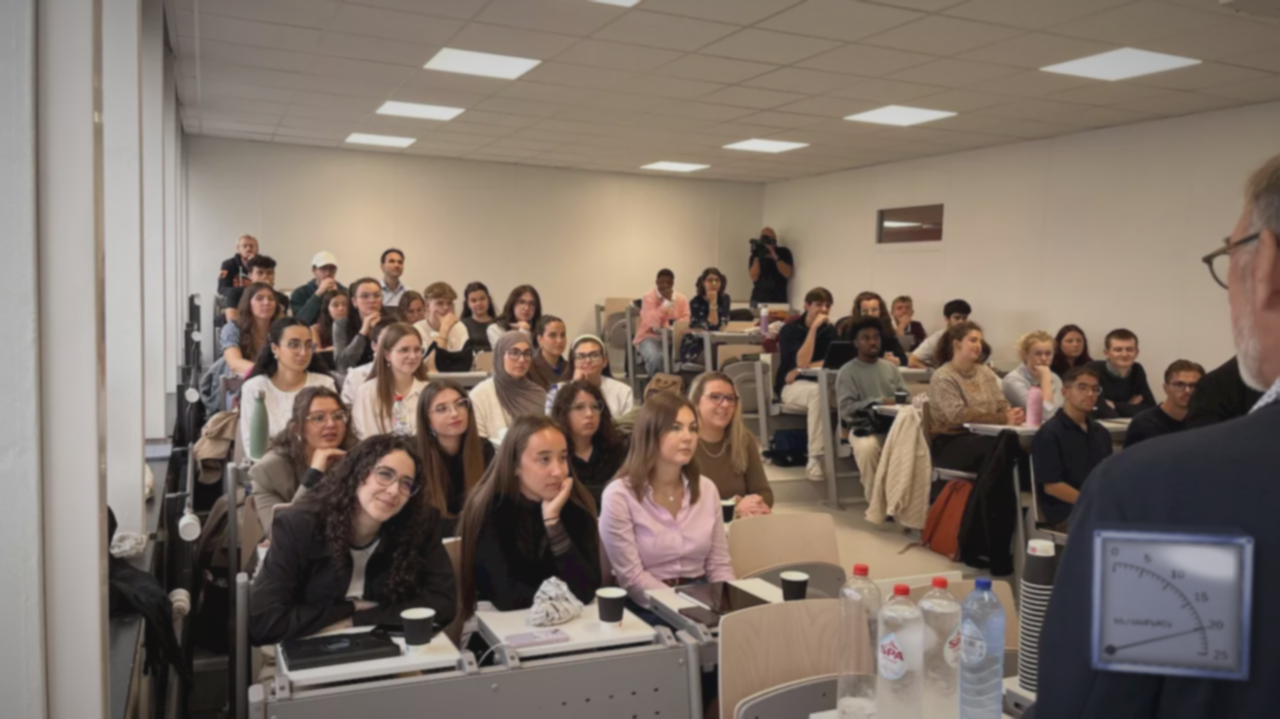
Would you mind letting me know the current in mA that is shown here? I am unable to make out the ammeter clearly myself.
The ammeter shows 20 mA
